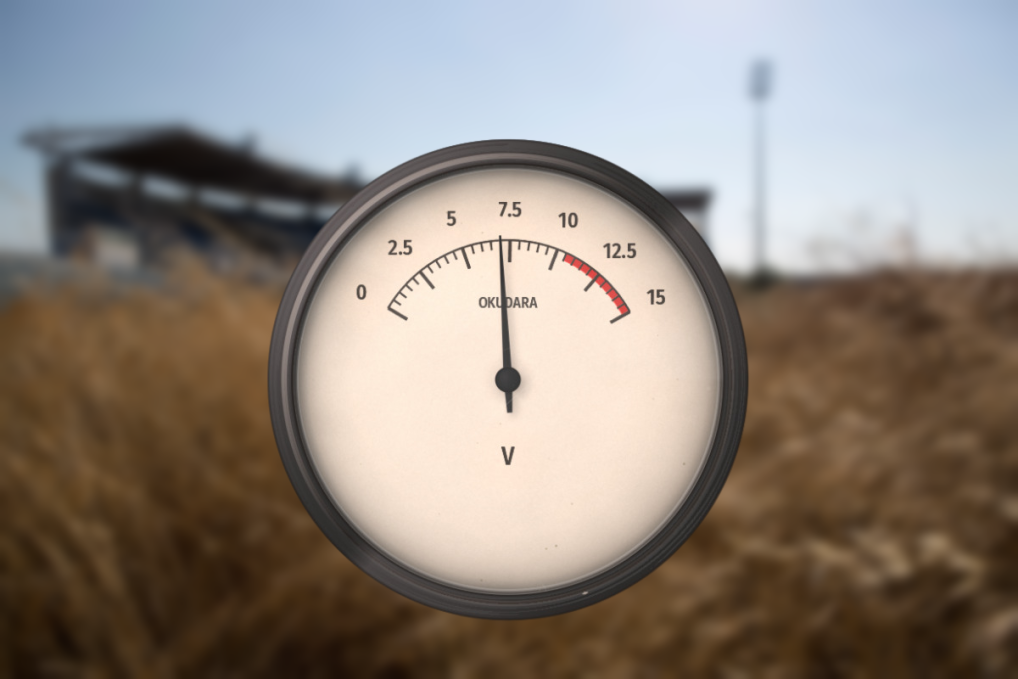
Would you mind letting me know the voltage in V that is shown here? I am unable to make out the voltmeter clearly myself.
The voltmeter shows 7 V
